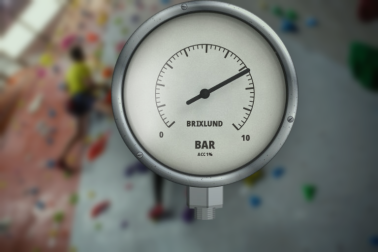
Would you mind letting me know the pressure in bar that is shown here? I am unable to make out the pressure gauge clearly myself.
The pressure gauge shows 7.2 bar
